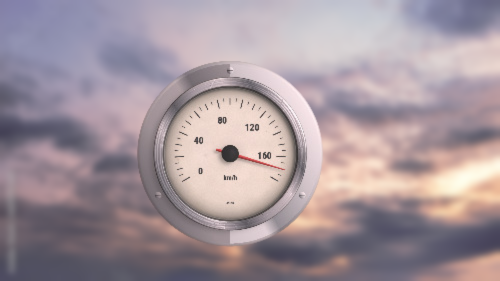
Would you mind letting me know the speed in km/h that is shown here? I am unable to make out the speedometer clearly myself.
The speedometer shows 170 km/h
